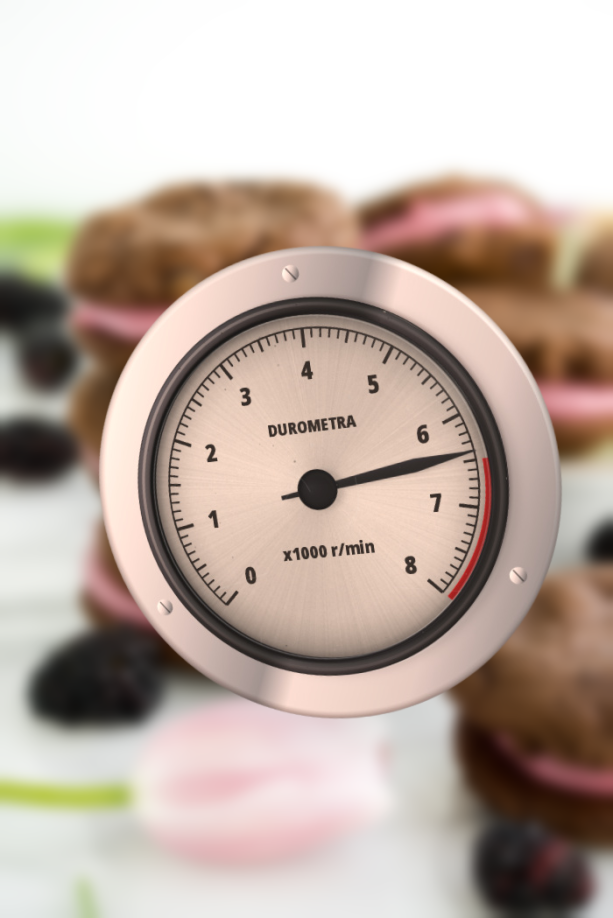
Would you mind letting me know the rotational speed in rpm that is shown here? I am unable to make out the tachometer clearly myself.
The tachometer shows 6400 rpm
